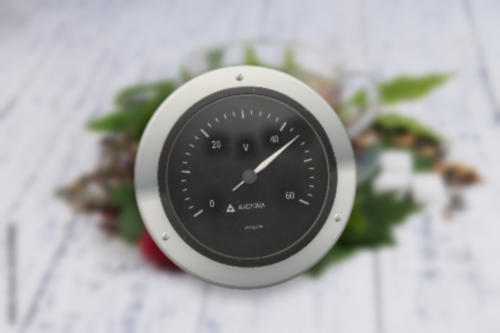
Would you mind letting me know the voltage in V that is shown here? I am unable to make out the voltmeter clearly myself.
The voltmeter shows 44 V
